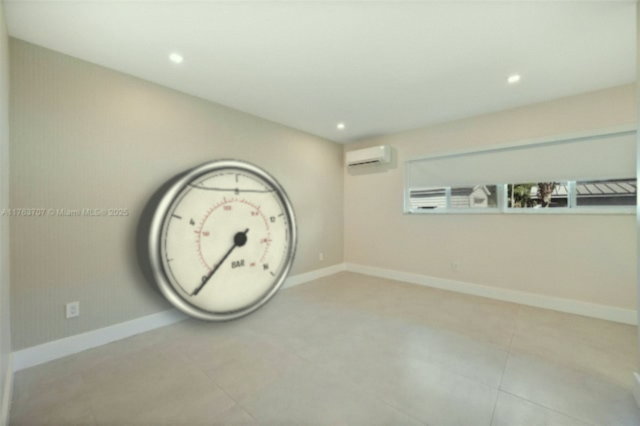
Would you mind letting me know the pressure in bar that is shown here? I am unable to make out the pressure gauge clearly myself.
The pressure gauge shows 0 bar
